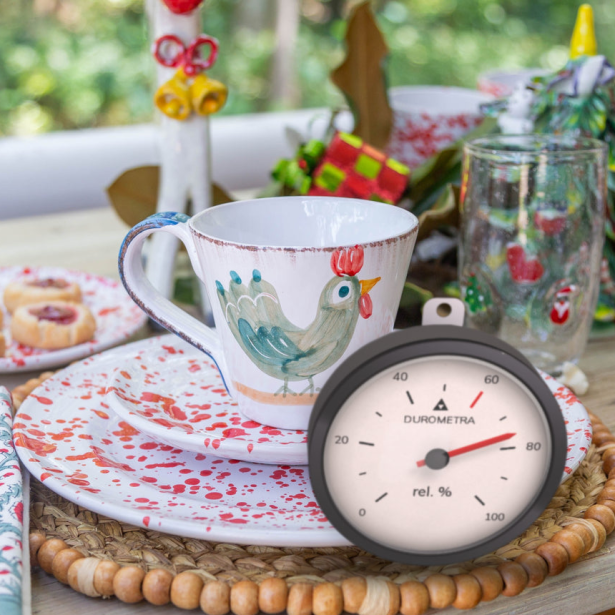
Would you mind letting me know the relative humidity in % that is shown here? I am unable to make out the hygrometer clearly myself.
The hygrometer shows 75 %
